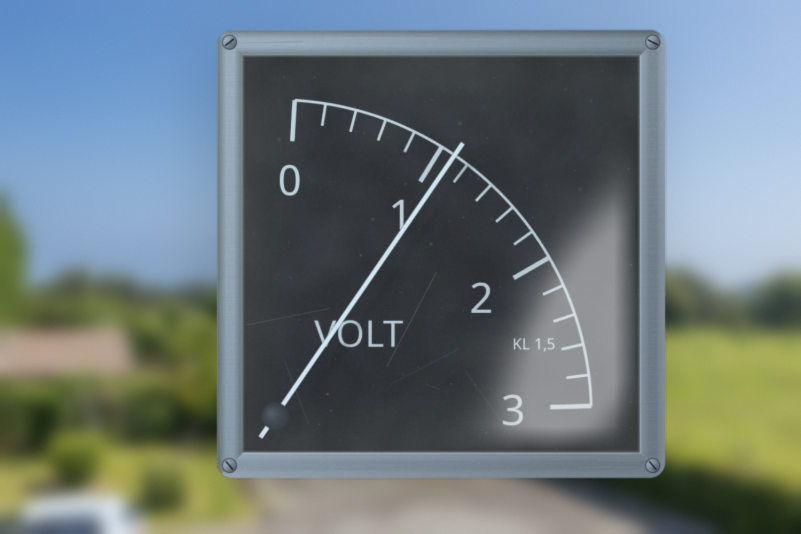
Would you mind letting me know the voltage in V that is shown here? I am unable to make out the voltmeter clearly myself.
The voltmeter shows 1.1 V
